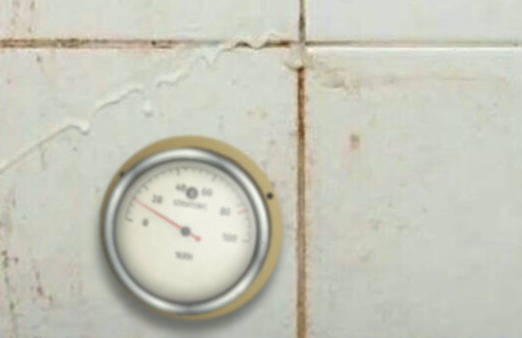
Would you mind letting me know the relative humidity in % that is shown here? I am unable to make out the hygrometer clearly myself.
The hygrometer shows 12 %
